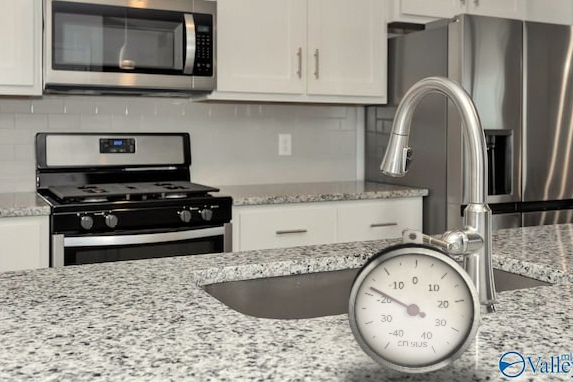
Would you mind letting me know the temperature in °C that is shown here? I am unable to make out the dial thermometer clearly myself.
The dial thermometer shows -17.5 °C
